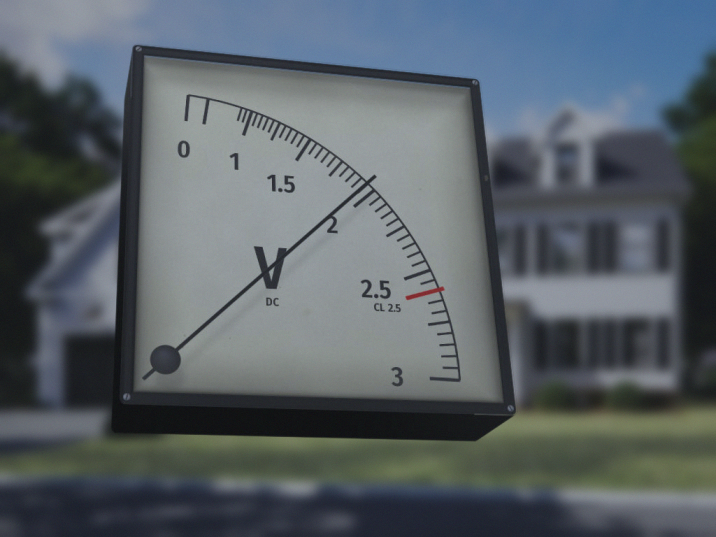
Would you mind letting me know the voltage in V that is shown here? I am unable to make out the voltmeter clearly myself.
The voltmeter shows 1.95 V
